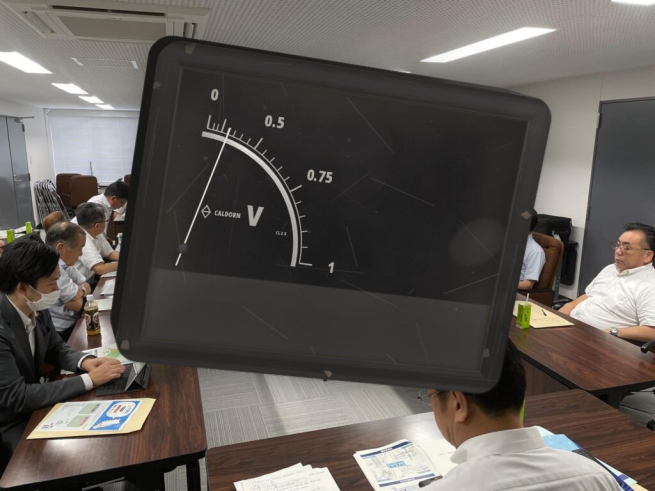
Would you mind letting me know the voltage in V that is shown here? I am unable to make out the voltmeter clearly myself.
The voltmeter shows 0.3 V
